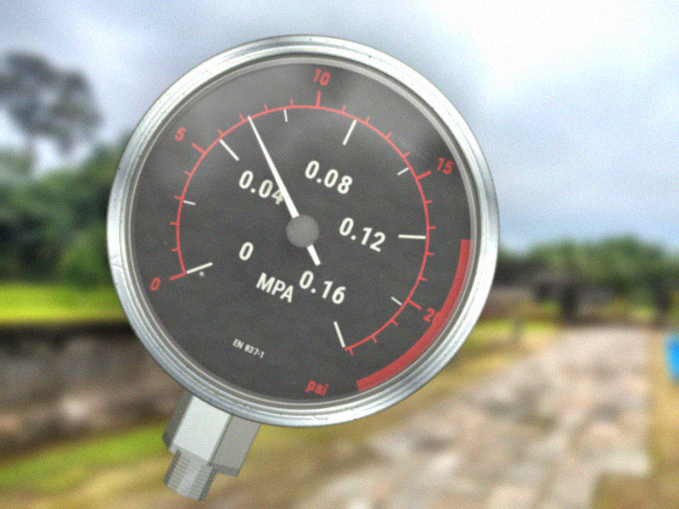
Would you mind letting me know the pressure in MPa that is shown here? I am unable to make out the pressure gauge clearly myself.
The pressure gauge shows 0.05 MPa
